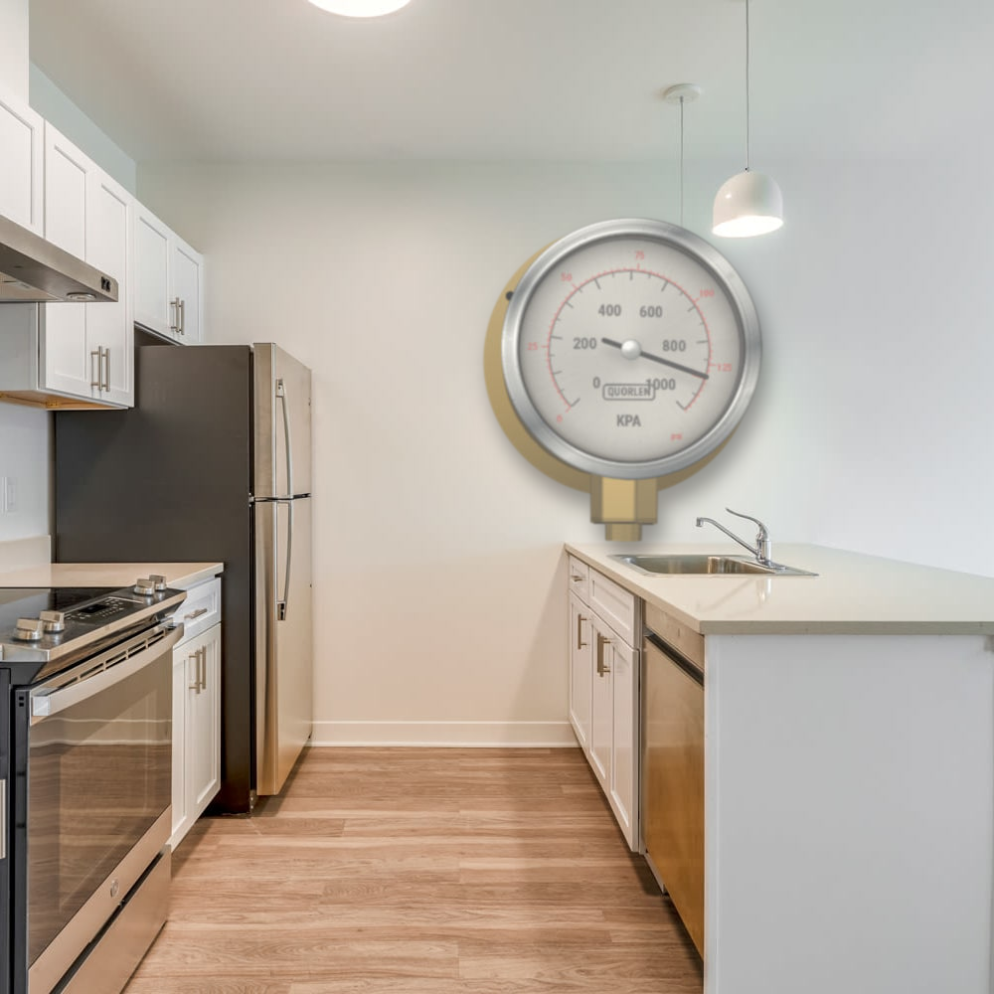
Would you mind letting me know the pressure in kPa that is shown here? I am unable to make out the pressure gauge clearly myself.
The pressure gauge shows 900 kPa
